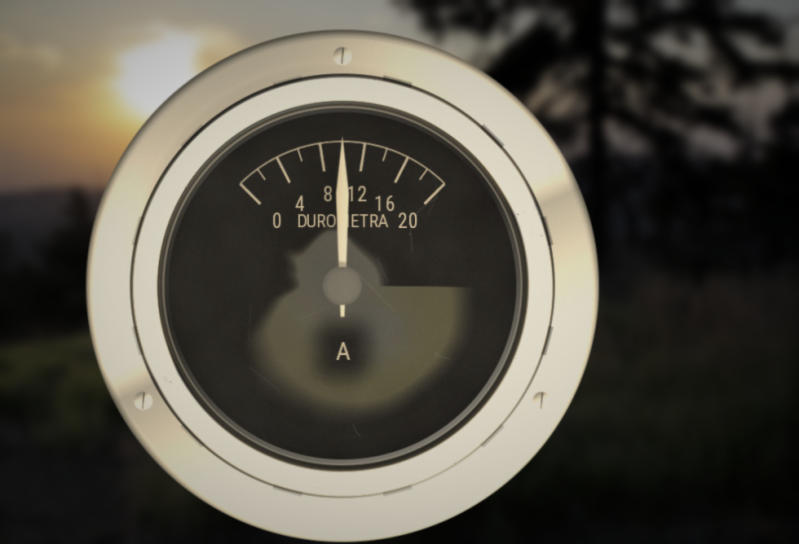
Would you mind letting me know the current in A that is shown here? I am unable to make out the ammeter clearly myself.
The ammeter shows 10 A
